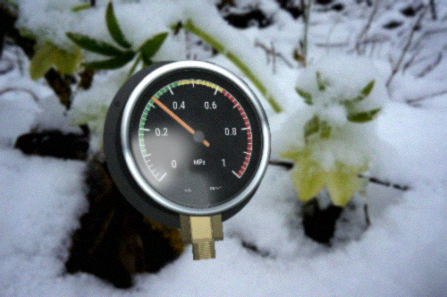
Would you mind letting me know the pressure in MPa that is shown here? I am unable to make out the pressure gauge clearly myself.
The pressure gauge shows 0.32 MPa
